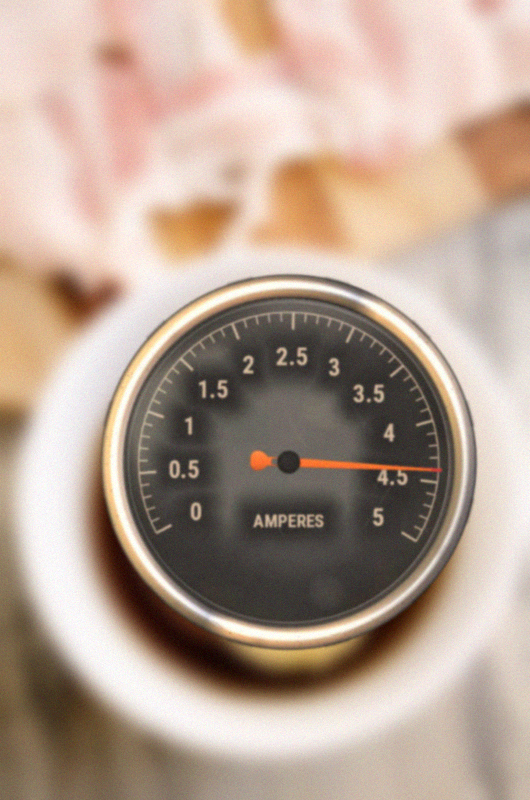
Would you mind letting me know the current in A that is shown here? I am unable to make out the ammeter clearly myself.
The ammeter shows 4.4 A
